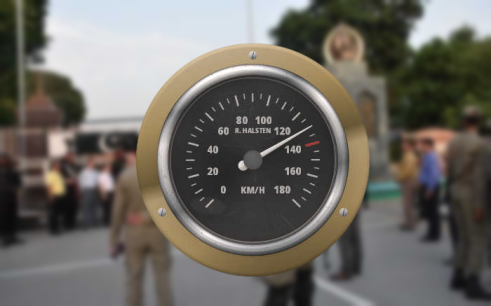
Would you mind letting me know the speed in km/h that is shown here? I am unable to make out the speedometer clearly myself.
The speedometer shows 130 km/h
